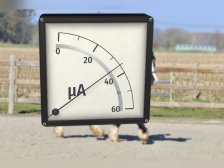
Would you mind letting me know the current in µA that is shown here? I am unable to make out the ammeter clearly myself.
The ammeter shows 35 µA
